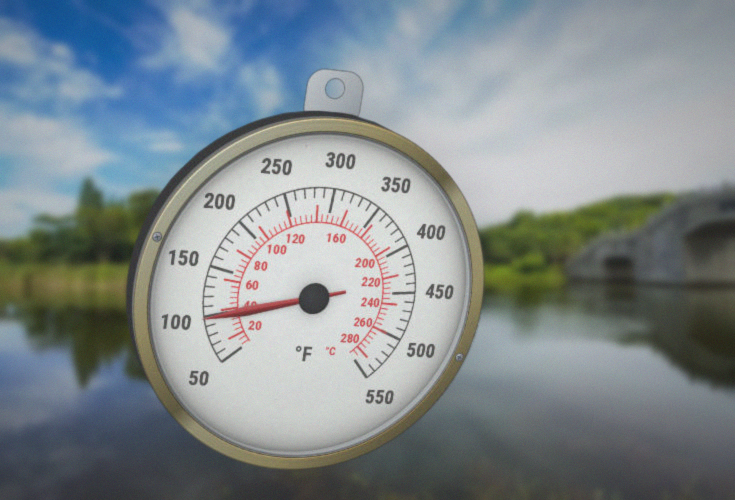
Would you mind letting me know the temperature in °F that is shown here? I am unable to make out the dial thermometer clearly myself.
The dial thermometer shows 100 °F
